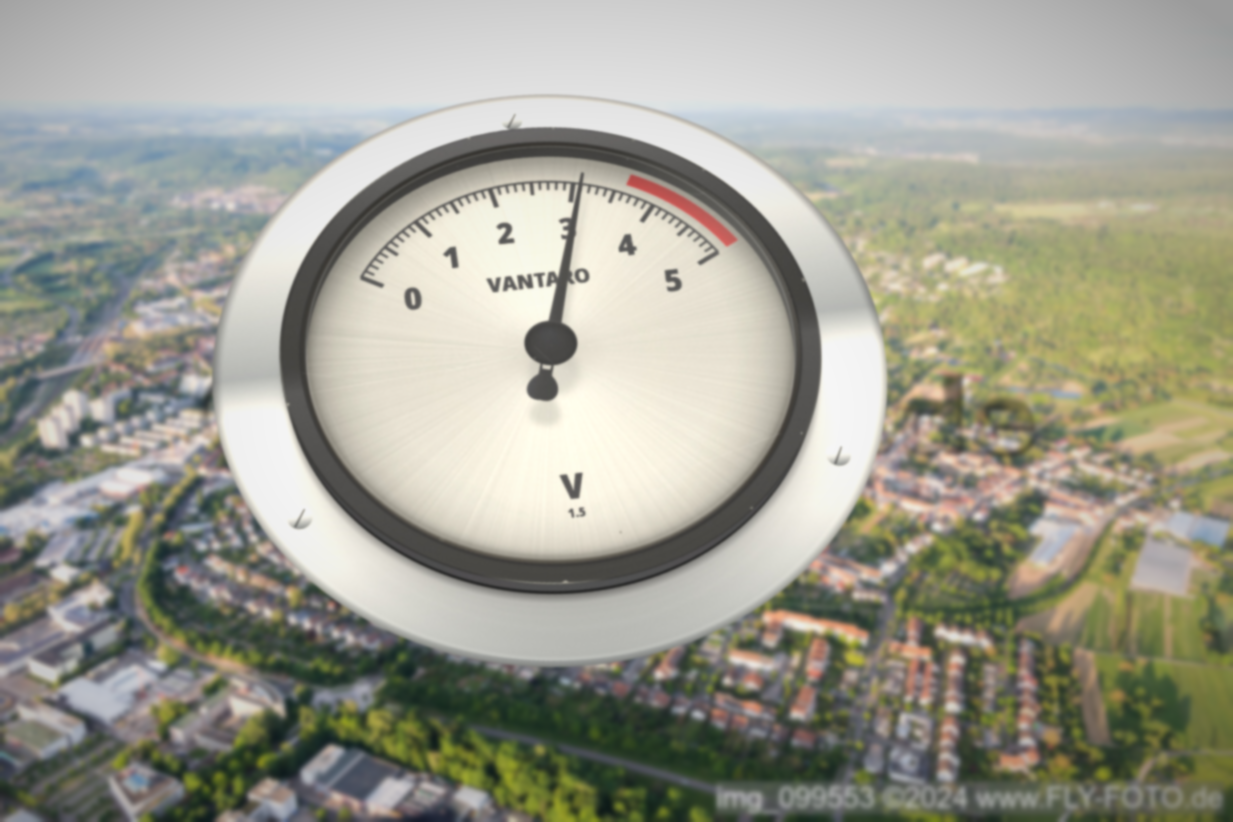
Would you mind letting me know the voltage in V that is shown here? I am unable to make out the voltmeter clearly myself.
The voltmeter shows 3.1 V
